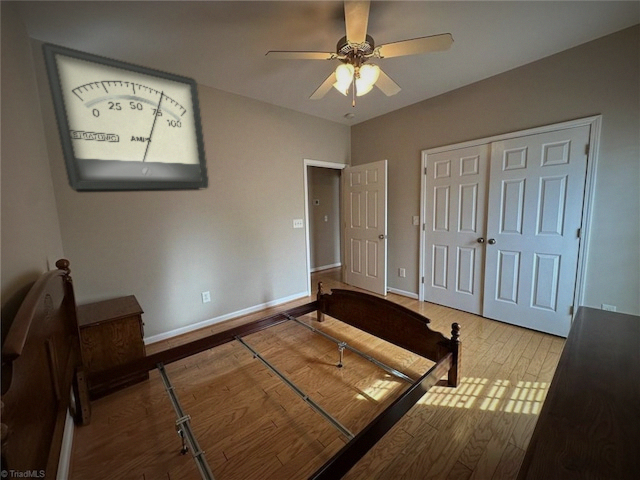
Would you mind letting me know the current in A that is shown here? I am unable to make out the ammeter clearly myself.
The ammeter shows 75 A
